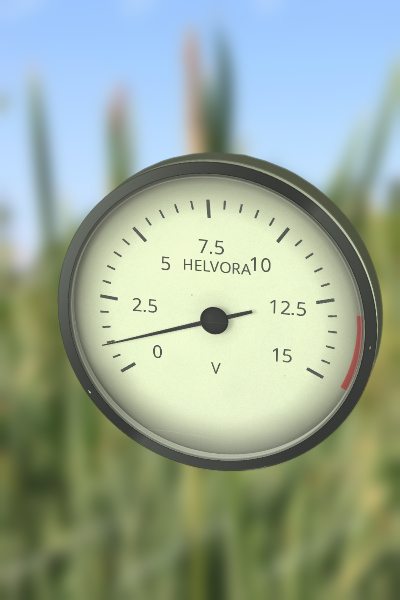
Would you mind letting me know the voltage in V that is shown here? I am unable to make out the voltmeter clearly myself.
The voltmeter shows 1 V
